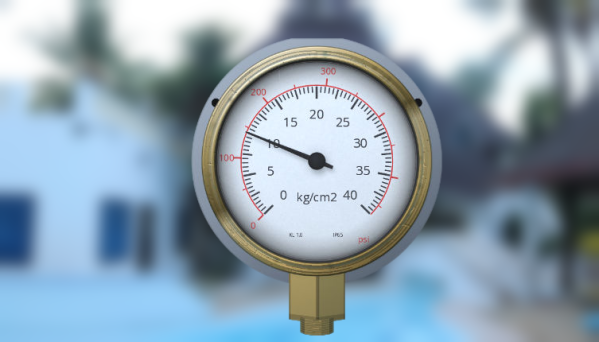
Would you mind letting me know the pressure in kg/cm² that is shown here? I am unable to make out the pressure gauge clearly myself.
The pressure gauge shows 10 kg/cm²
